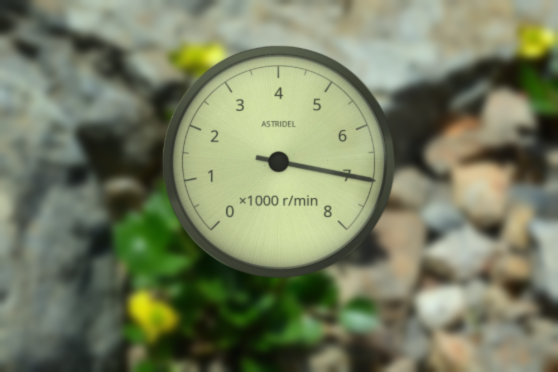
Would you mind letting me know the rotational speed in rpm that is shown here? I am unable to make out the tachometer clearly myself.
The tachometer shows 7000 rpm
